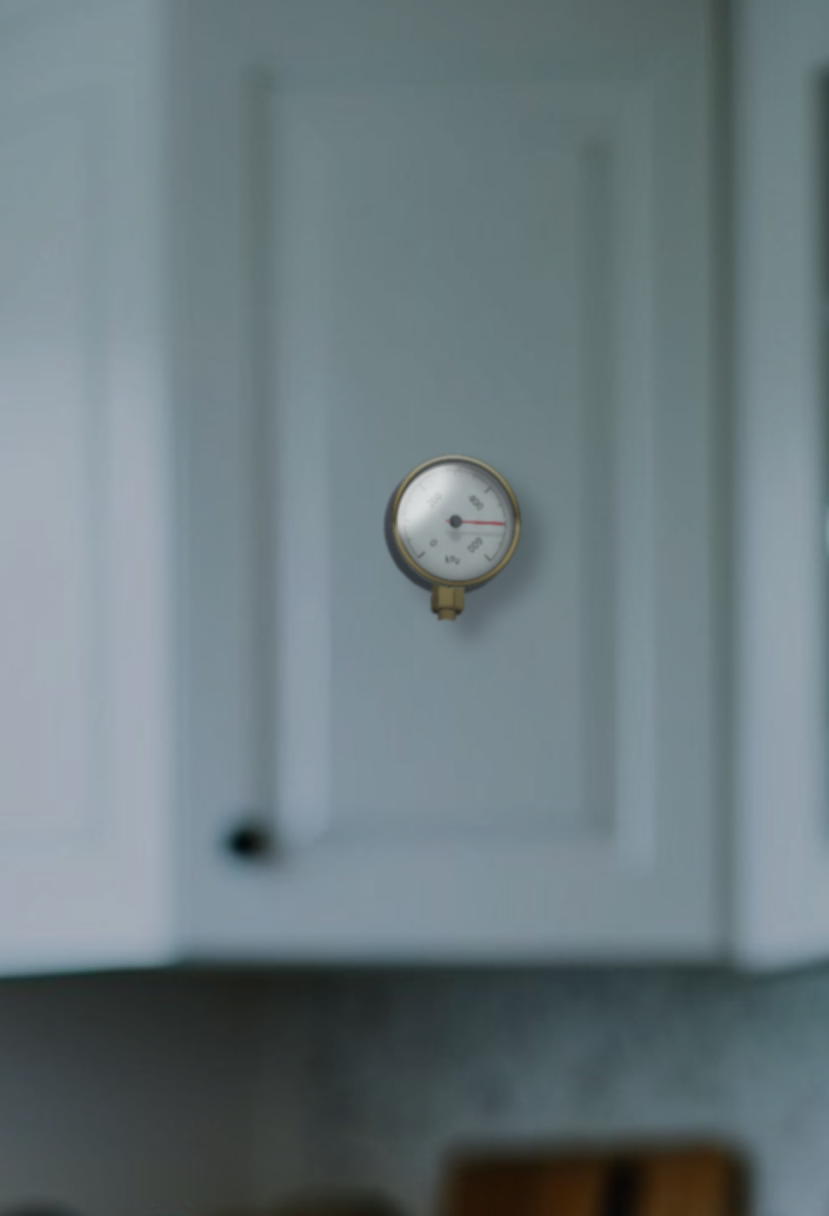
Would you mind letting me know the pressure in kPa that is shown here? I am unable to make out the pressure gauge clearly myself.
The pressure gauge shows 500 kPa
